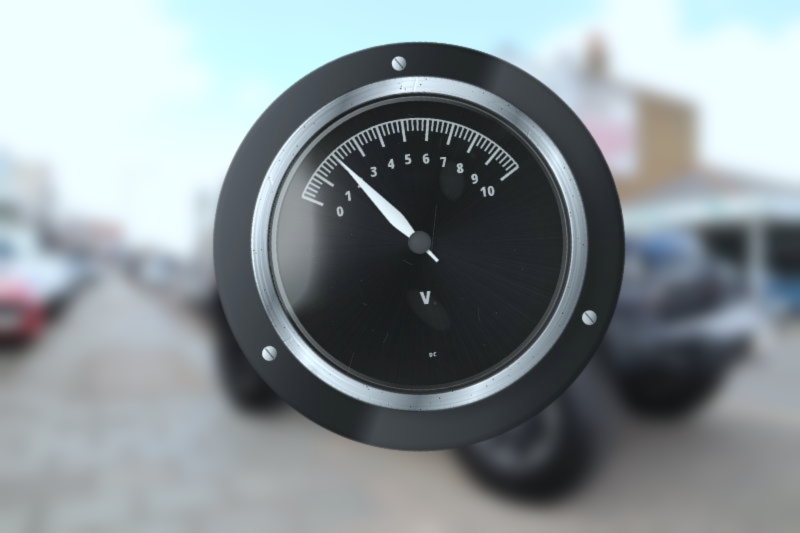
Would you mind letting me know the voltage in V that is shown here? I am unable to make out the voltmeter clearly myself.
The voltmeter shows 2 V
